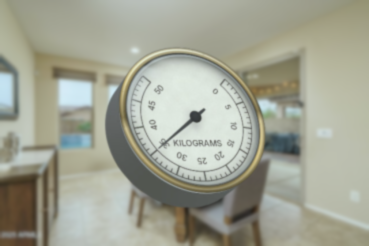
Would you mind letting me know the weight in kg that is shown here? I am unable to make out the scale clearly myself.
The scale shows 35 kg
